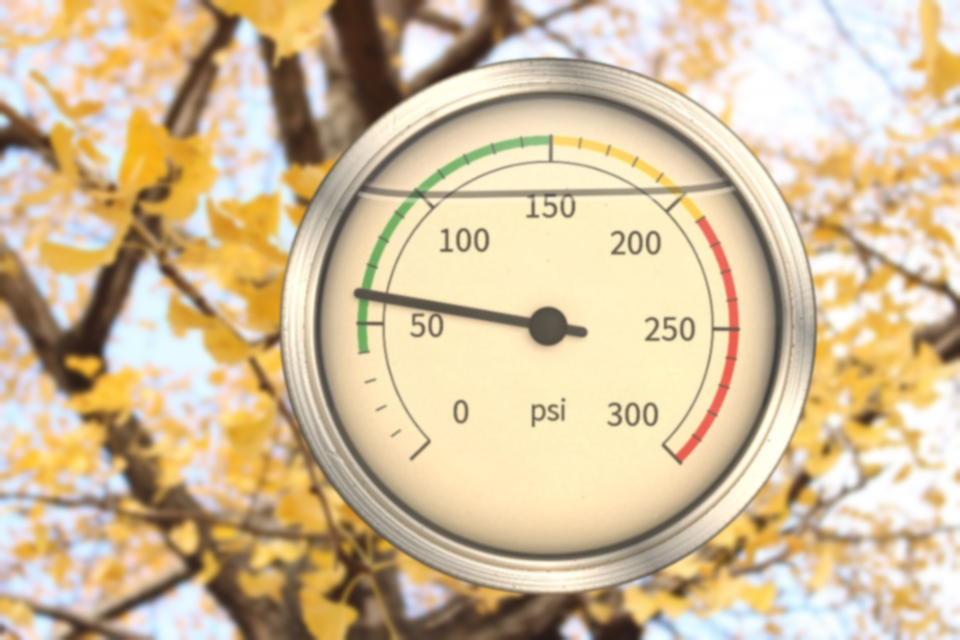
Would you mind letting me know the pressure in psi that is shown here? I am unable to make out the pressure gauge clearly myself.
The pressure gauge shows 60 psi
